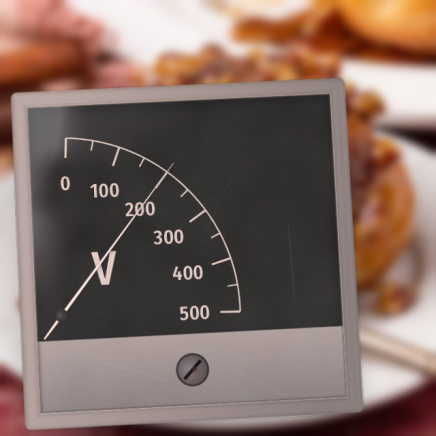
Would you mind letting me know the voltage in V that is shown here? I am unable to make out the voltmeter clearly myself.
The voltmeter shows 200 V
